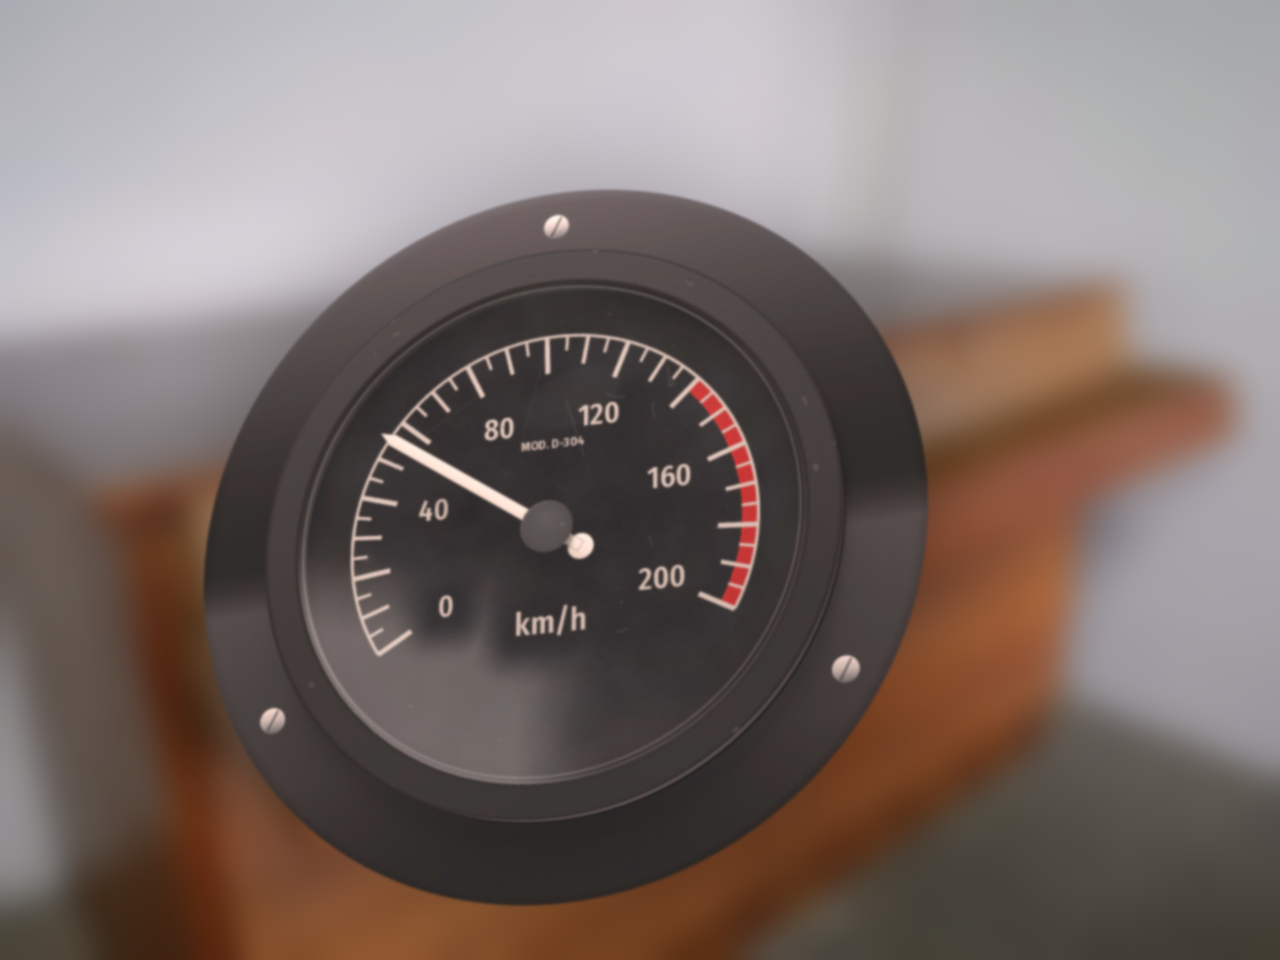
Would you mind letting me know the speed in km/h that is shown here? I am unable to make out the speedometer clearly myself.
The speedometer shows 55 km/h
